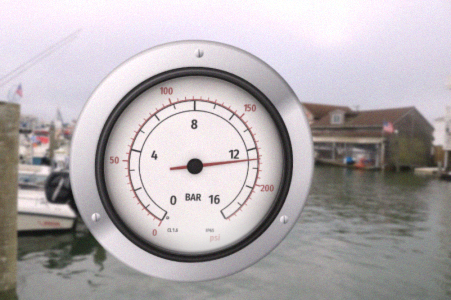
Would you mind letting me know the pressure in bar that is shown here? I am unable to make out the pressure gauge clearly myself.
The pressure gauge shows 12.5 bar
